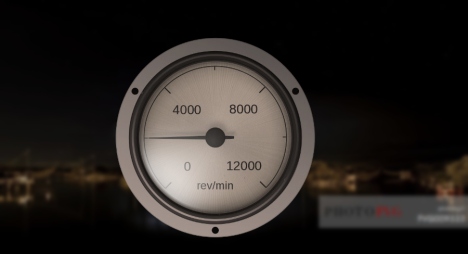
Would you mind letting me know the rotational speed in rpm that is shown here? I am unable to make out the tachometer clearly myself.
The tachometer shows 2000 rpm
